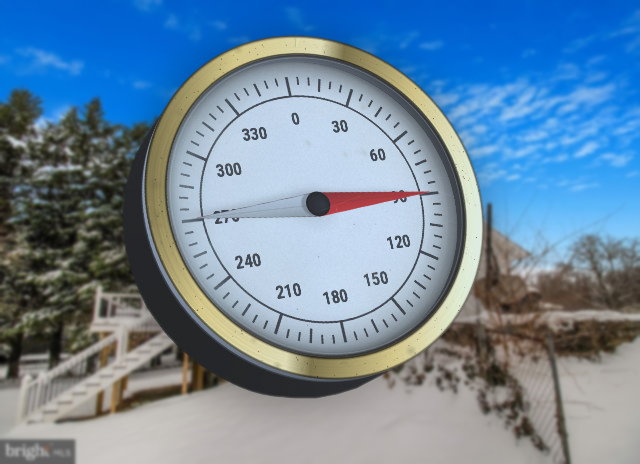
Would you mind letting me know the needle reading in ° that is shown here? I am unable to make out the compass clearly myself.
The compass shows 90 °
